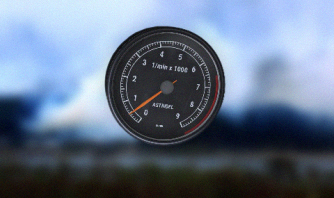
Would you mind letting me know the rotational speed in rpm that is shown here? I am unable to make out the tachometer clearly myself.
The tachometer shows 500 rpm
